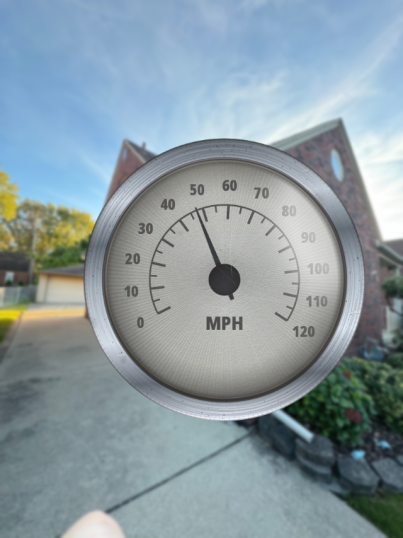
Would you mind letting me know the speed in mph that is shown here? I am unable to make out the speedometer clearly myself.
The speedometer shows 47.5 mph
